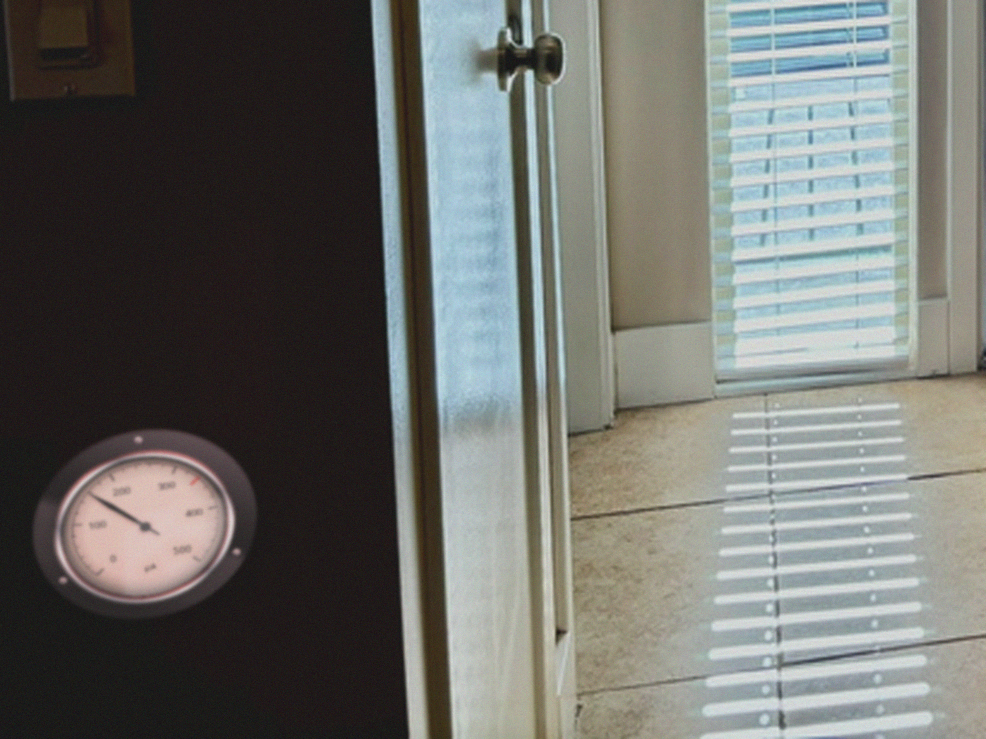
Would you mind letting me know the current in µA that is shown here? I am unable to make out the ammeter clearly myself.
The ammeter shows 160 µA
